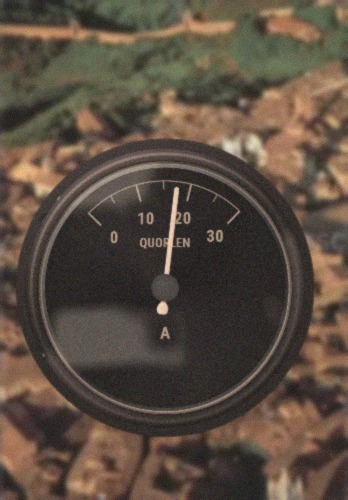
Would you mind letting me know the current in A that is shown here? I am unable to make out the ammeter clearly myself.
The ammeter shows 17.5 A
